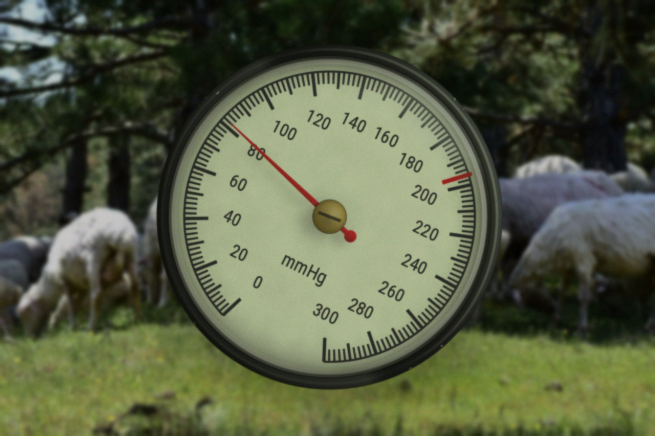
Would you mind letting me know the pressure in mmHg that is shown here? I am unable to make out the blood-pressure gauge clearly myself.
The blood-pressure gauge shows 82 mmHg
